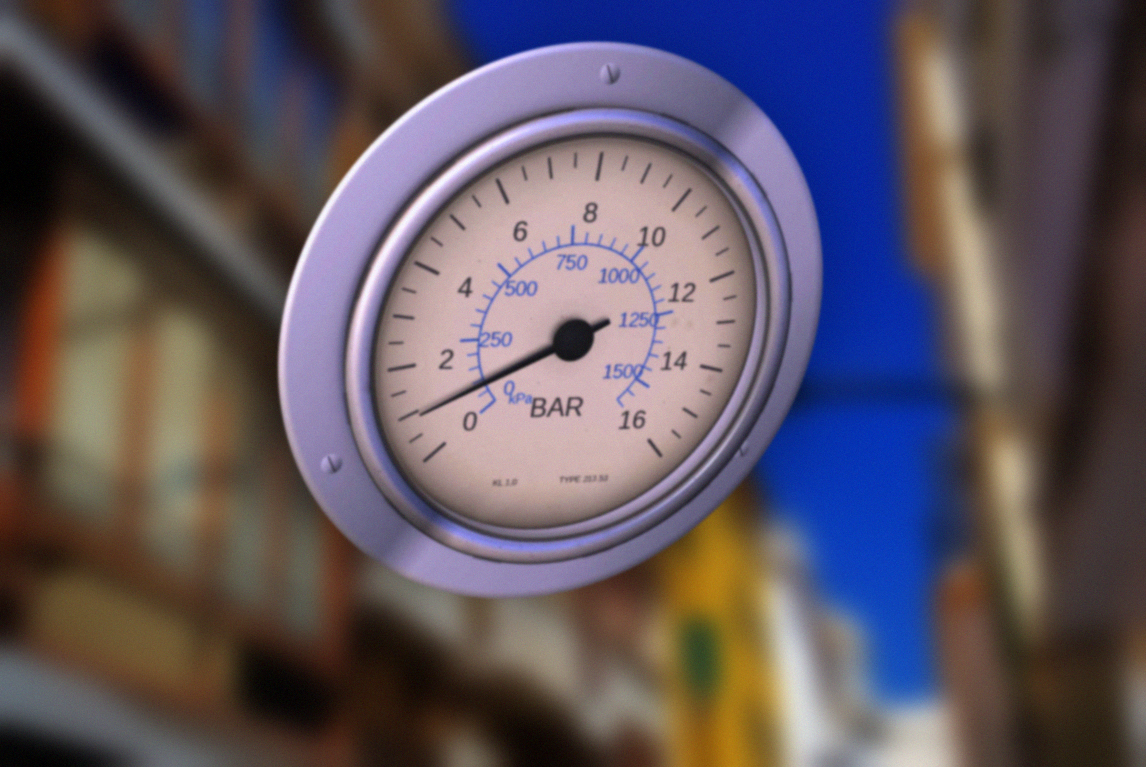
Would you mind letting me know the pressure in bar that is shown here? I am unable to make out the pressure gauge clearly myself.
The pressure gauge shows 1 bar
